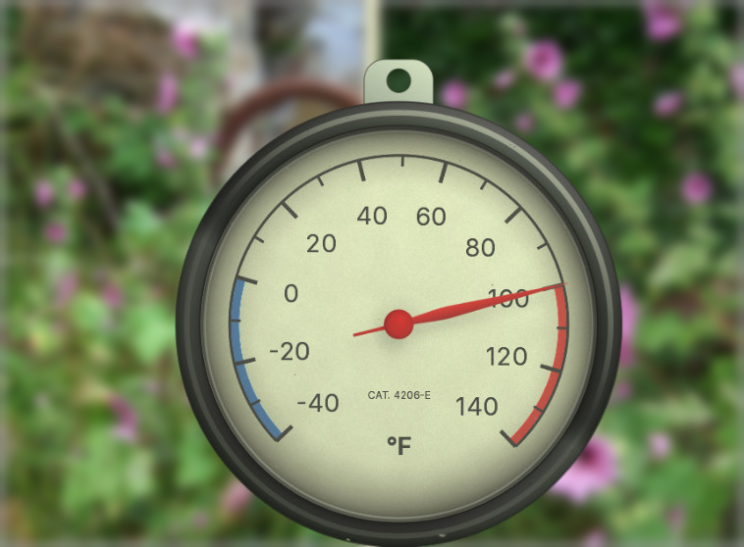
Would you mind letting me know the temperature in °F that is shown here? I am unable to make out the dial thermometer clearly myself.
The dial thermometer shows 100 °F
